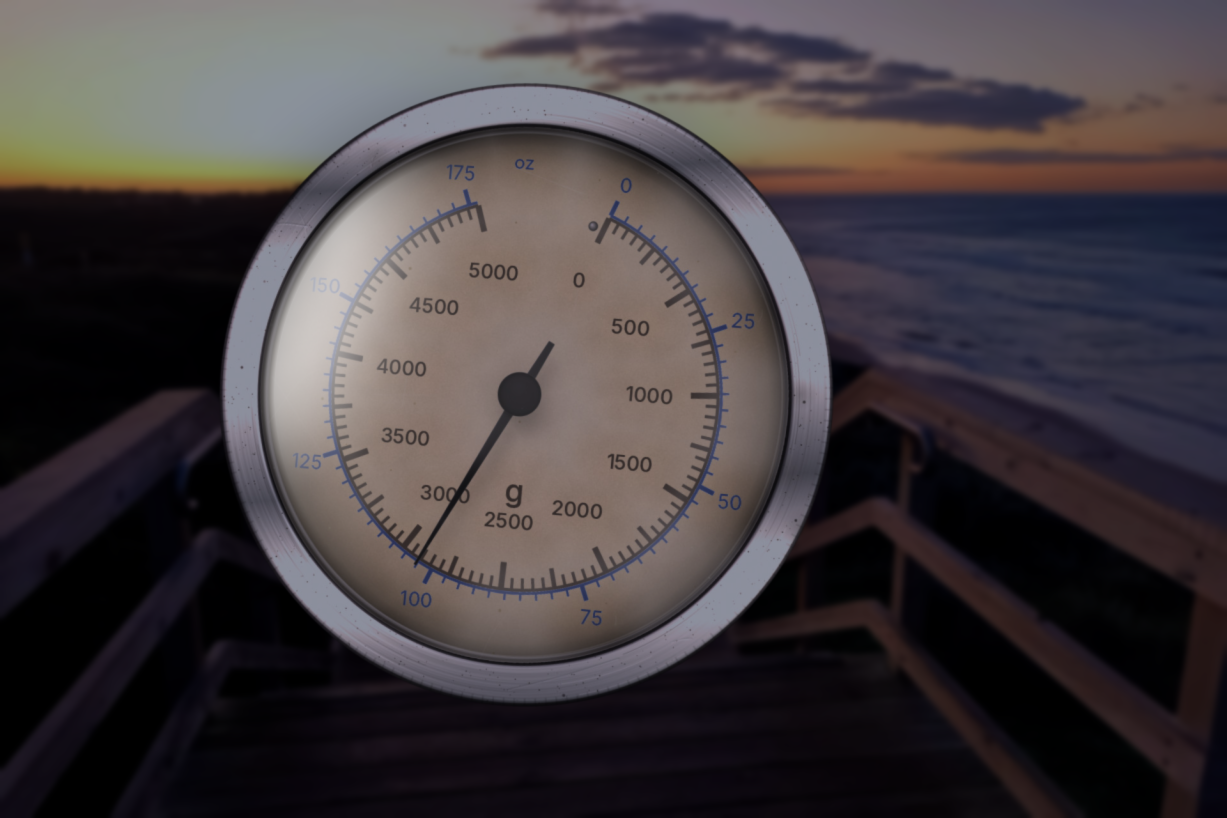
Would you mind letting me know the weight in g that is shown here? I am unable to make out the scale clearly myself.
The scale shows 2900 g
